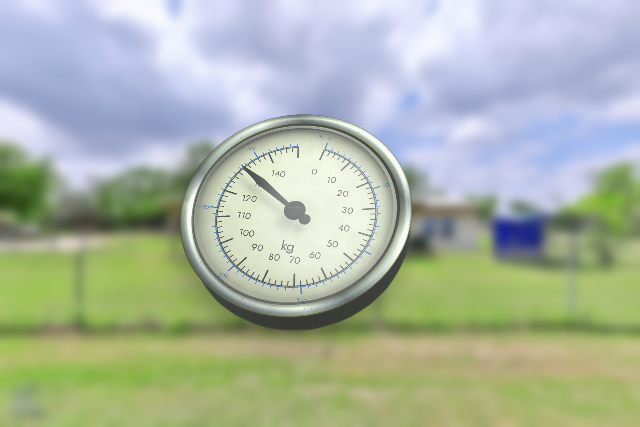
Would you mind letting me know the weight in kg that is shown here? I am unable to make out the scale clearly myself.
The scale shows 130 kg
